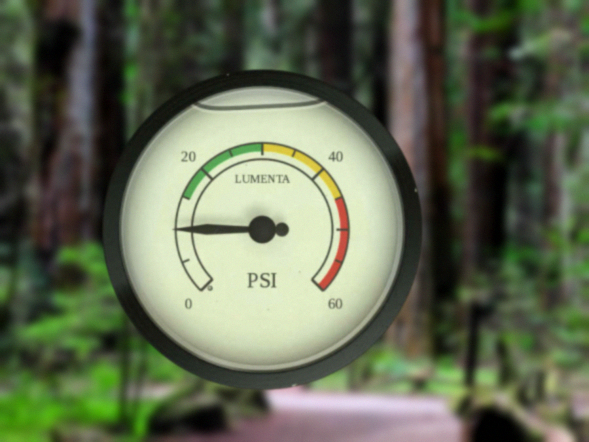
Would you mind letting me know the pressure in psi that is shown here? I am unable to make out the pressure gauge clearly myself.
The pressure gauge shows 10 psi
